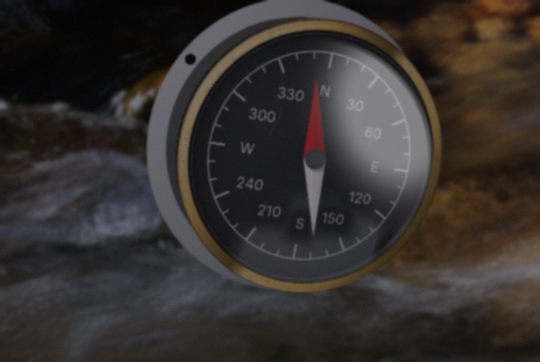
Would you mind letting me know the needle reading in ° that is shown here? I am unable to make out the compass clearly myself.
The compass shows 350 °
